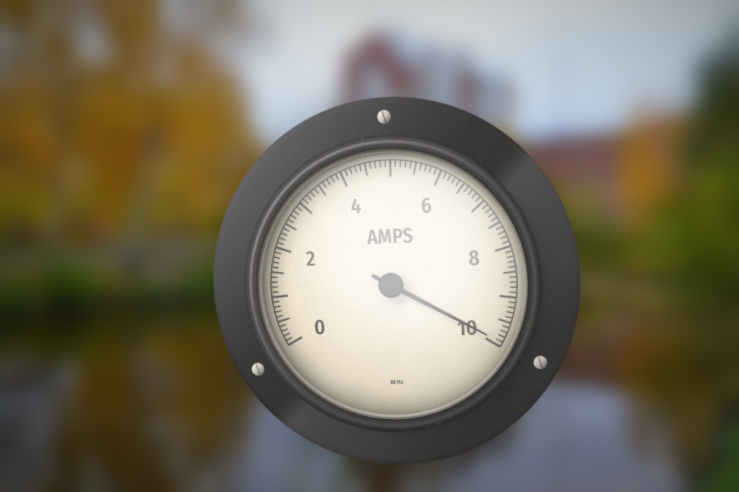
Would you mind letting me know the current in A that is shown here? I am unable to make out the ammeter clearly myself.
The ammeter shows 9.9 A
